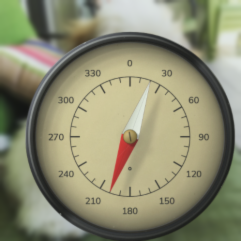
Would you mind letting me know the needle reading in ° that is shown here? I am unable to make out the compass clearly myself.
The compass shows 200 °
